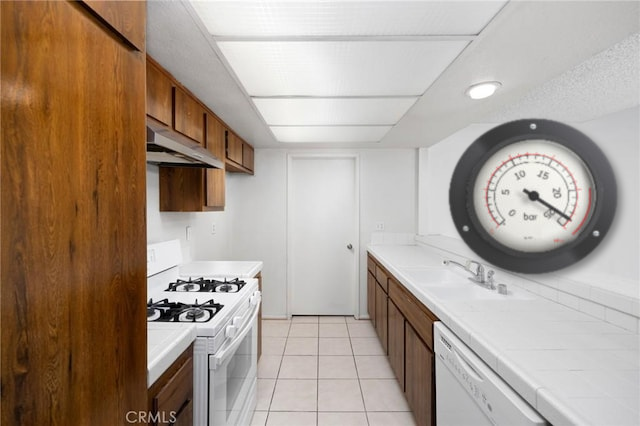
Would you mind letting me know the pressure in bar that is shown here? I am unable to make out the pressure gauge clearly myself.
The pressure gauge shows 24 bar
